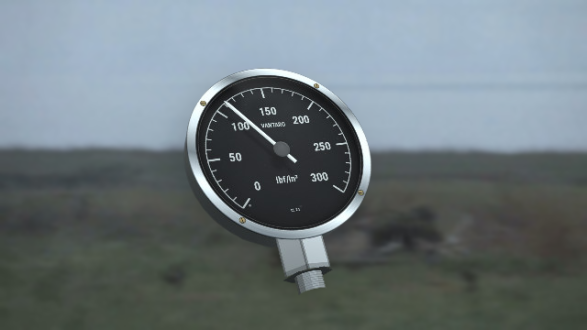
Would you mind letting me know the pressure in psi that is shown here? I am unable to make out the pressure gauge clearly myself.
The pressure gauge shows 110 psi
